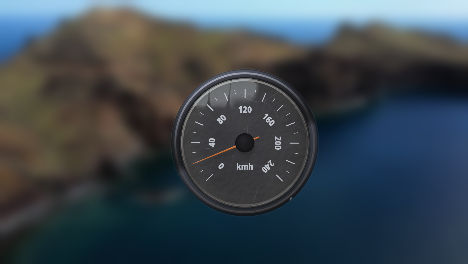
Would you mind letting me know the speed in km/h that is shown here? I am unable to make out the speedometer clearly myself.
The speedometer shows 20 km/h
